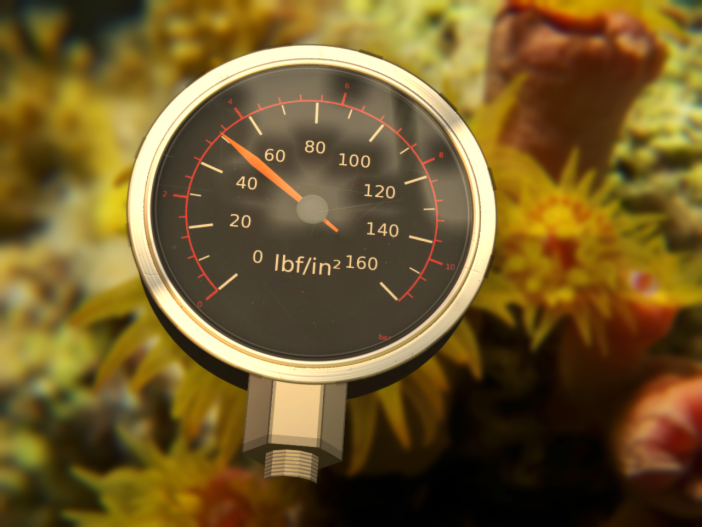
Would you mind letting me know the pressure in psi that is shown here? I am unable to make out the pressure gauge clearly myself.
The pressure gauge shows 50 psi
